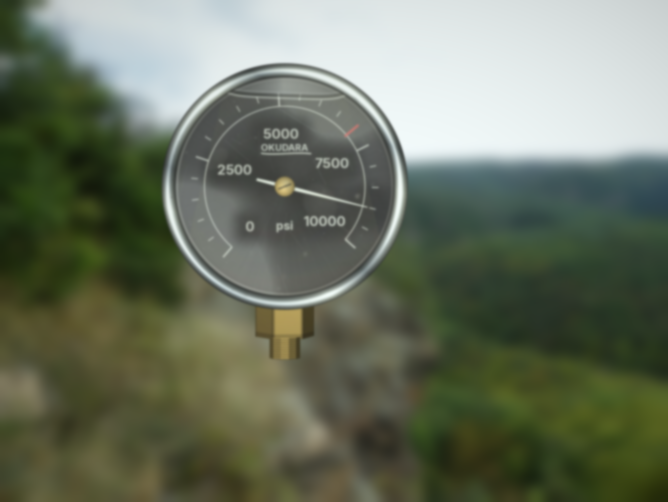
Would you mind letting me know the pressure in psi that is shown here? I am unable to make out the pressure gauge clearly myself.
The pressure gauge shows 9000 psi
